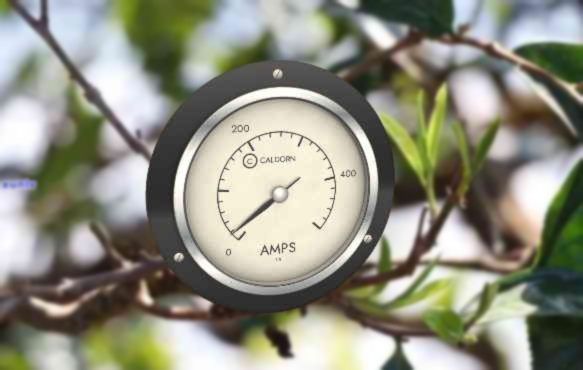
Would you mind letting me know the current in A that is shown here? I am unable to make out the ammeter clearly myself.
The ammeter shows 20 A
